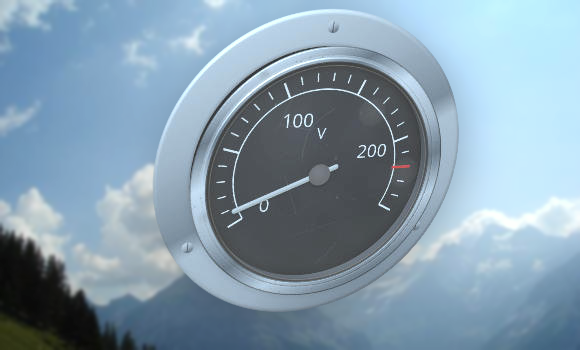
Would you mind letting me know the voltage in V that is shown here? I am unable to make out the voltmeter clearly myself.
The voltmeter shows 10 V
